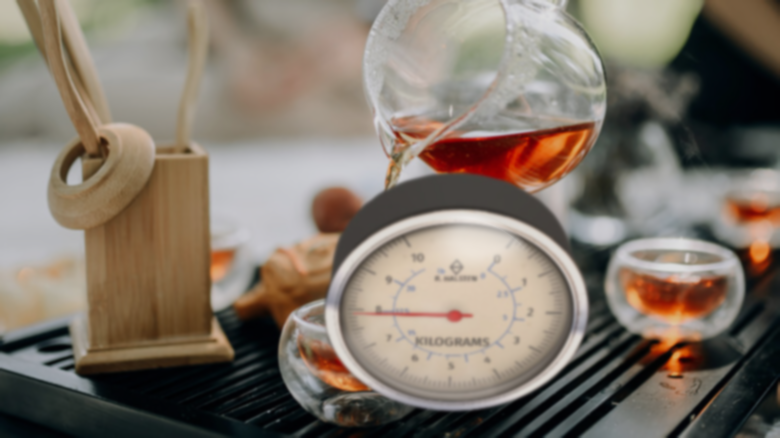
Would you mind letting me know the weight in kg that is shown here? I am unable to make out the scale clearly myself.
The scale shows 8 kg
